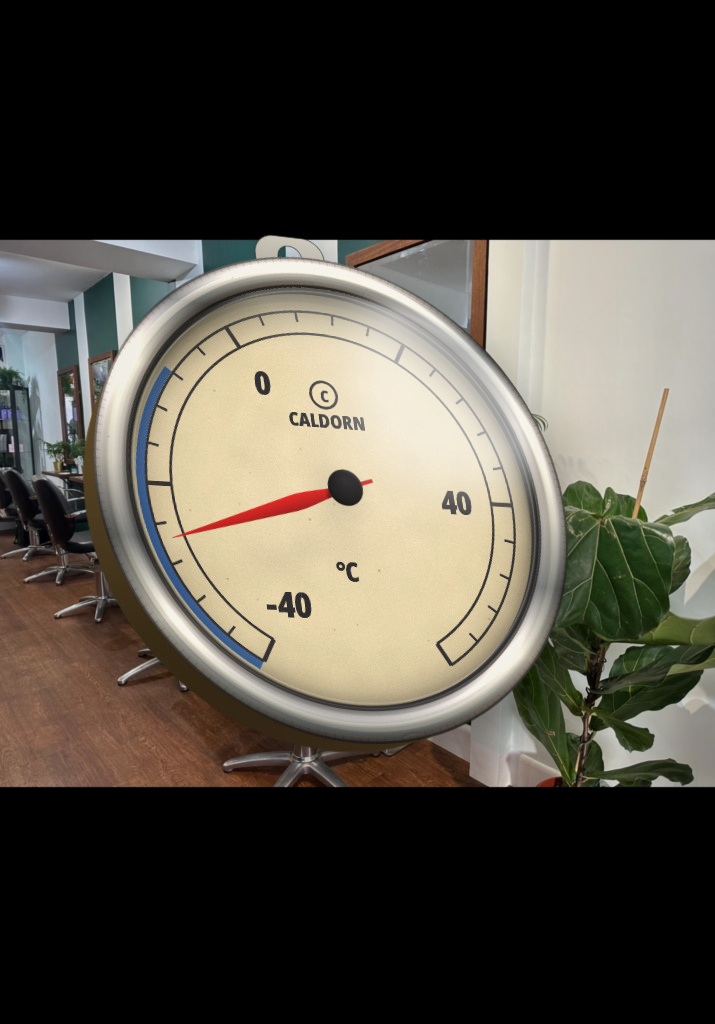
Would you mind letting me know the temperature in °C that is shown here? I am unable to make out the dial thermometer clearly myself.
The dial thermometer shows -26 °C
